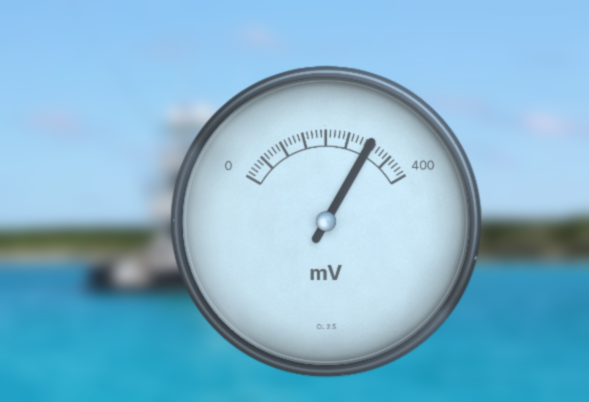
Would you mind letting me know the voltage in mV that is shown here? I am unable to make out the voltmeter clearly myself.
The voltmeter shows 300 mV
